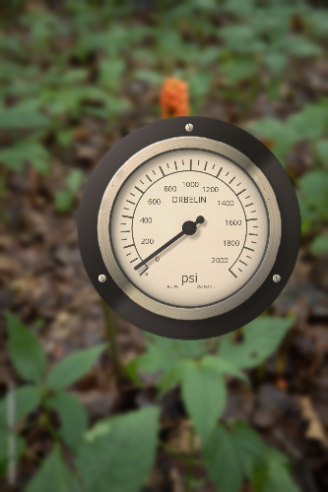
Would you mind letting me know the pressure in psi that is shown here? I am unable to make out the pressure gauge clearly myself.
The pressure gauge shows 50 psi
